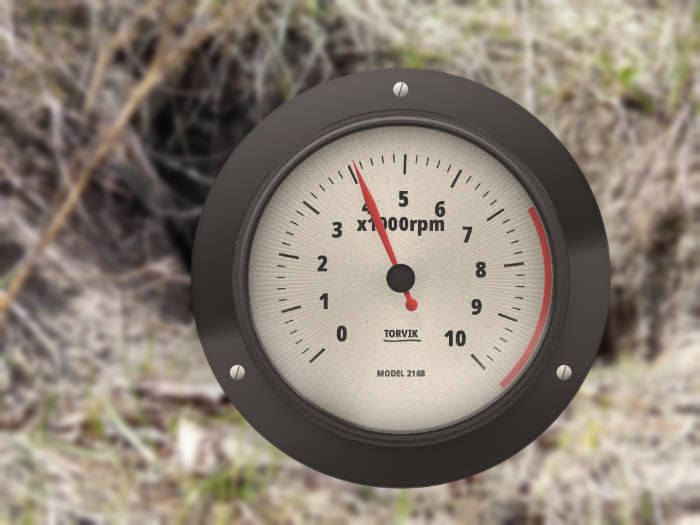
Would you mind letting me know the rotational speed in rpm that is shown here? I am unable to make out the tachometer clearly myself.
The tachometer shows 4100 rpm
